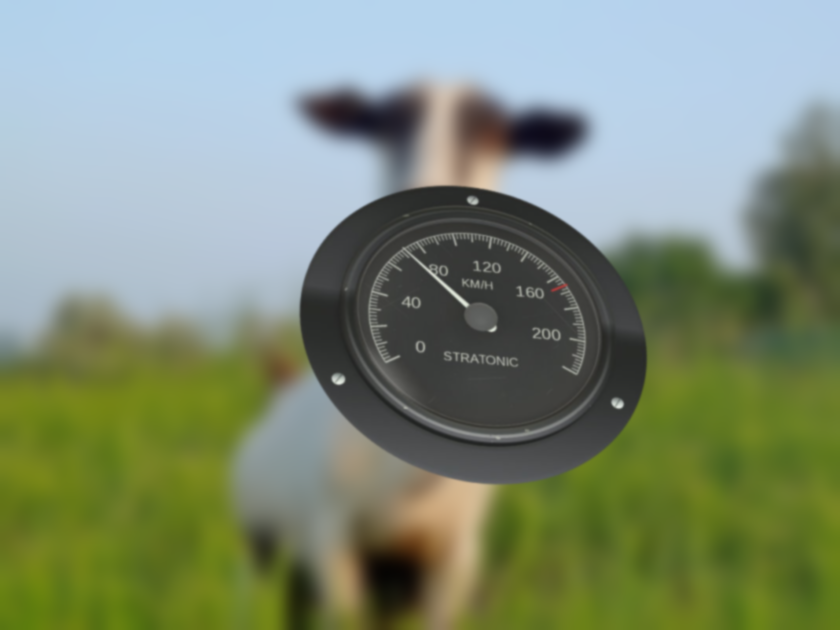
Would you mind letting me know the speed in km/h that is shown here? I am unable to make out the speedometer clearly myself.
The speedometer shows 70 km/h
